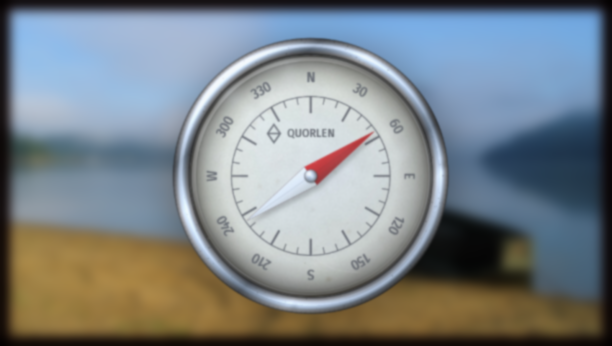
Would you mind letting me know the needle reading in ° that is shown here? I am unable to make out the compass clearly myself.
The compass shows 55 °
